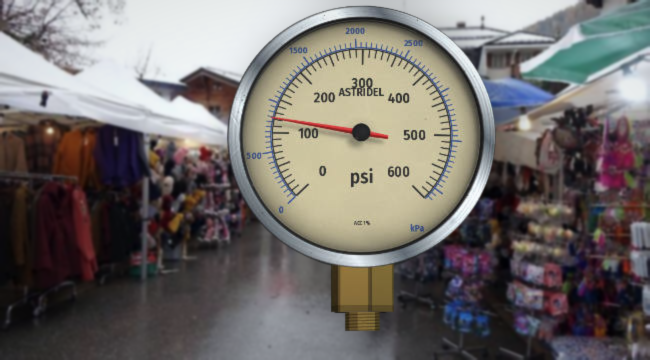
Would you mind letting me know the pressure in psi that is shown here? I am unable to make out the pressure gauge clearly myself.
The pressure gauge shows 120 psi
